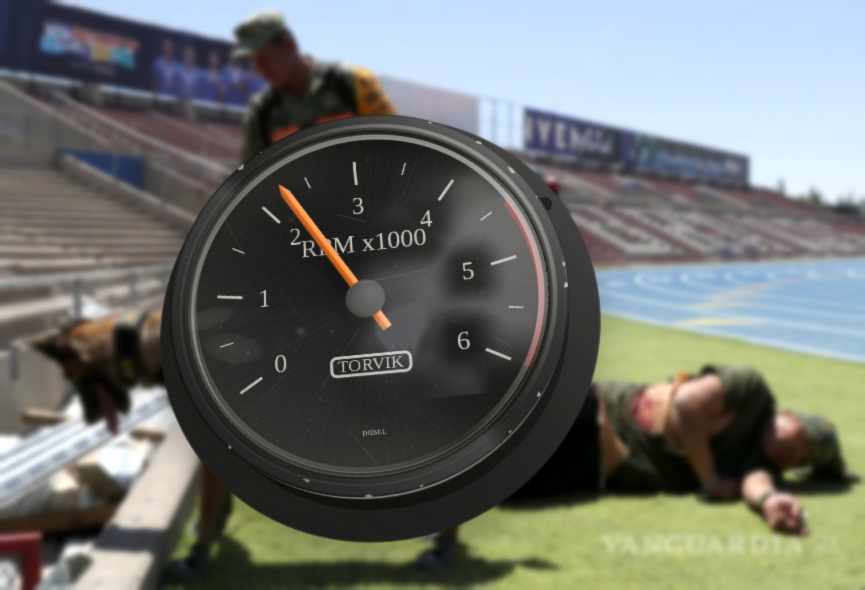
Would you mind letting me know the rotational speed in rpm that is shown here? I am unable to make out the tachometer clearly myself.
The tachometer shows 2250 rpm
